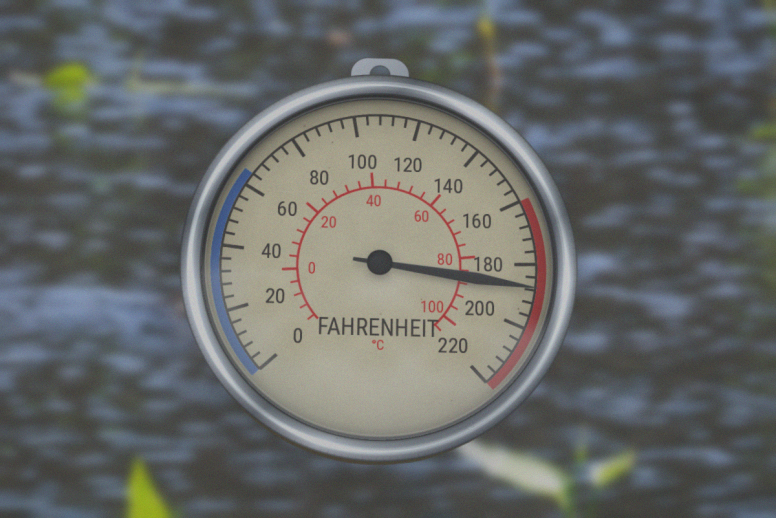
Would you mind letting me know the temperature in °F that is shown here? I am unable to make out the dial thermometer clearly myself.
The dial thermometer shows 188 °F
